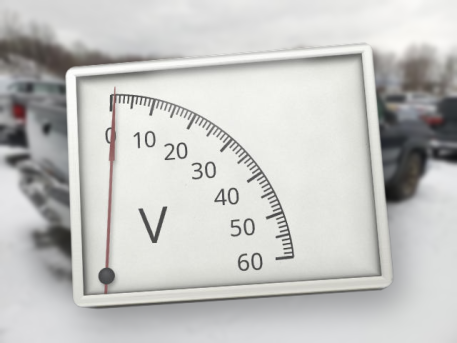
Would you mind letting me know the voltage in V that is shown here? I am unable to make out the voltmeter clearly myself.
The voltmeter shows 1 V
